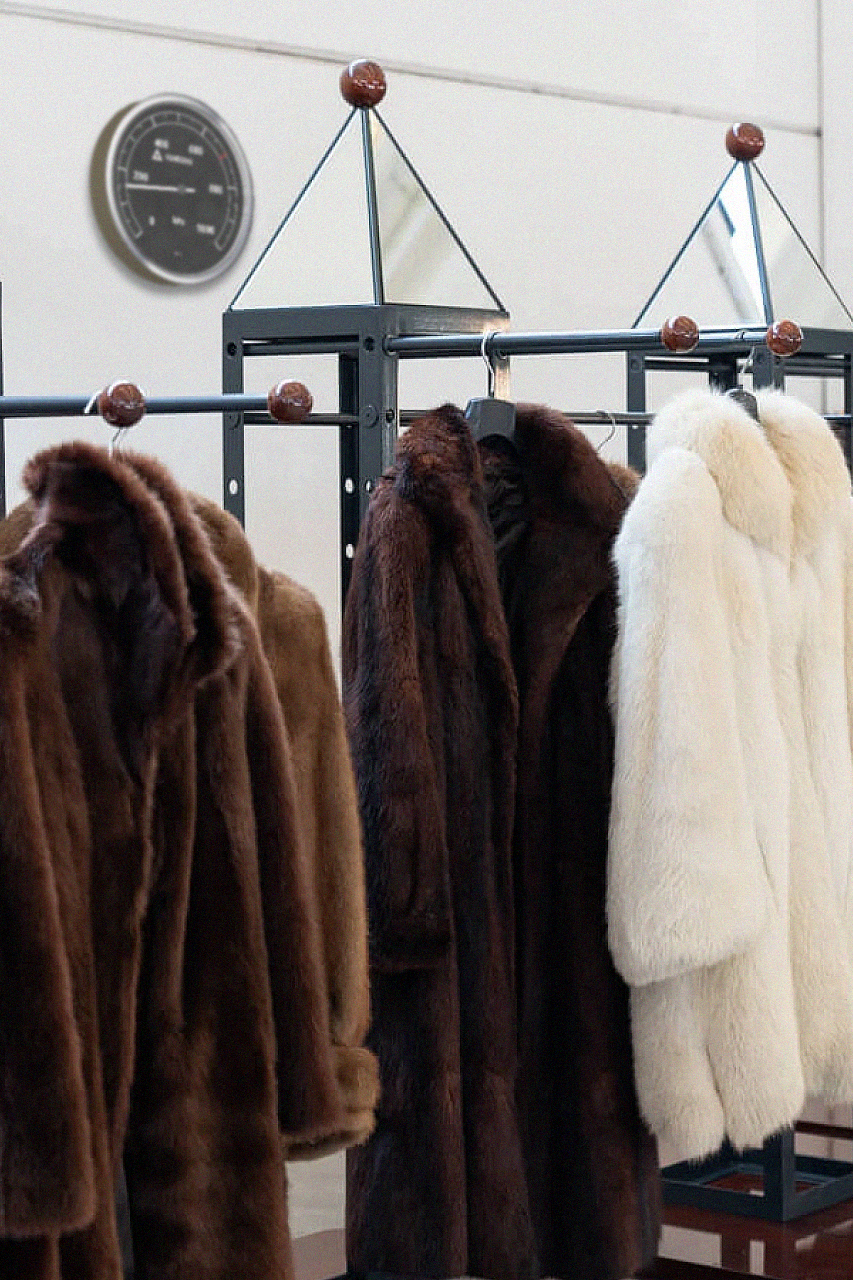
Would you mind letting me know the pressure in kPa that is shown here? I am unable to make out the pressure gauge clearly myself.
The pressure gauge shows 150 kPa
